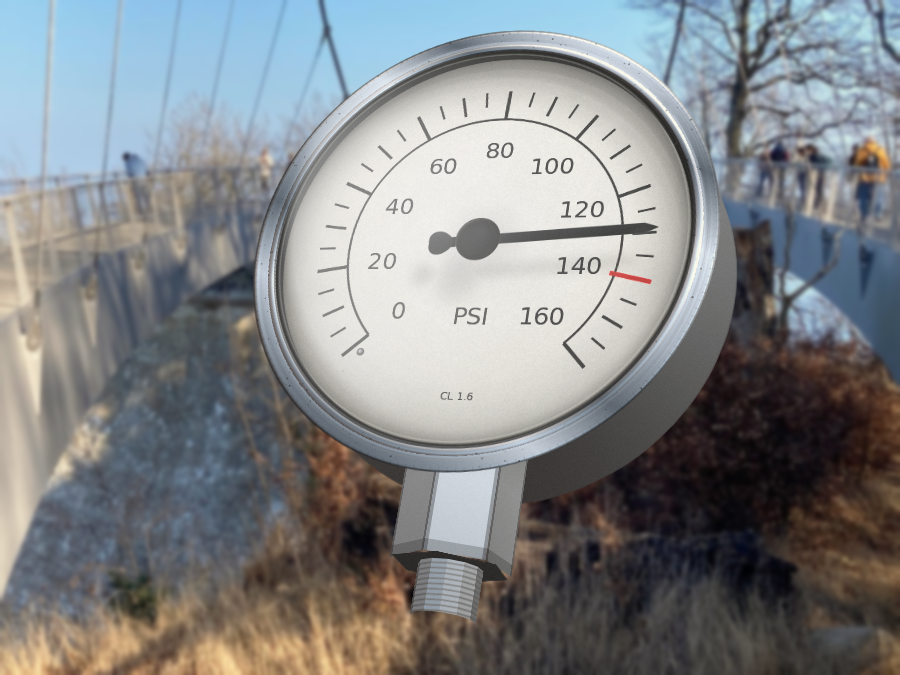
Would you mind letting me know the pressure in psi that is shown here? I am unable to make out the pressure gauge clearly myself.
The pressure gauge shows 130 psi
